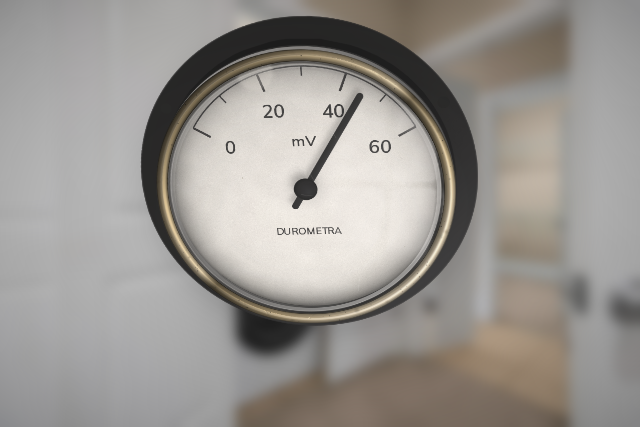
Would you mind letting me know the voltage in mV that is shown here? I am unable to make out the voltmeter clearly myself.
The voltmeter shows 45 mV
